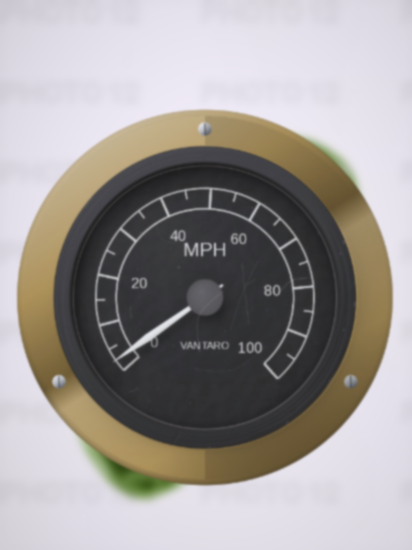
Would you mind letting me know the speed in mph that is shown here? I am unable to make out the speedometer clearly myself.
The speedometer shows 2.5 mph
